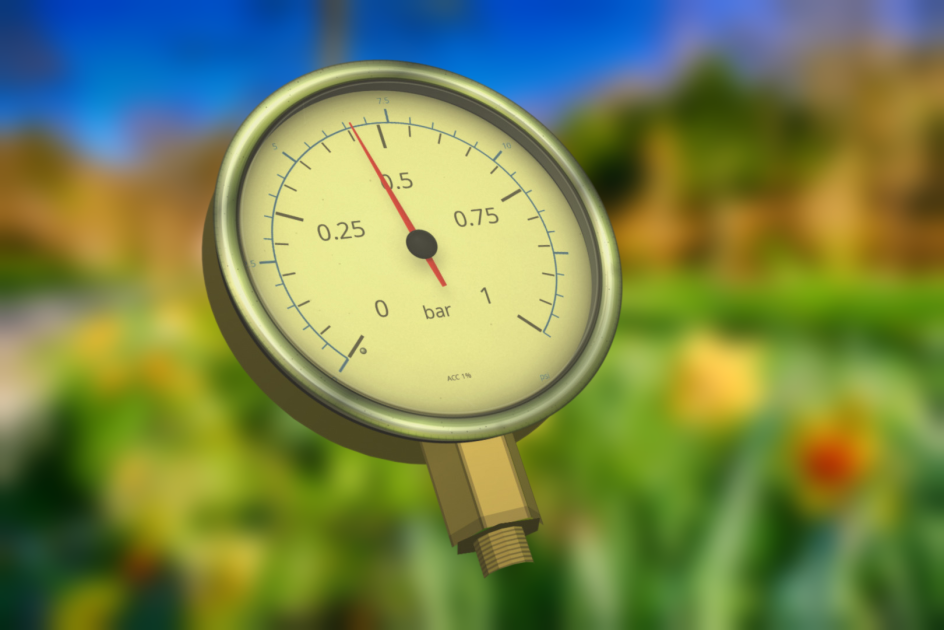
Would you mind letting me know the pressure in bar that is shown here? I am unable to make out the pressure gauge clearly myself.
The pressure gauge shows 0.45 bar
